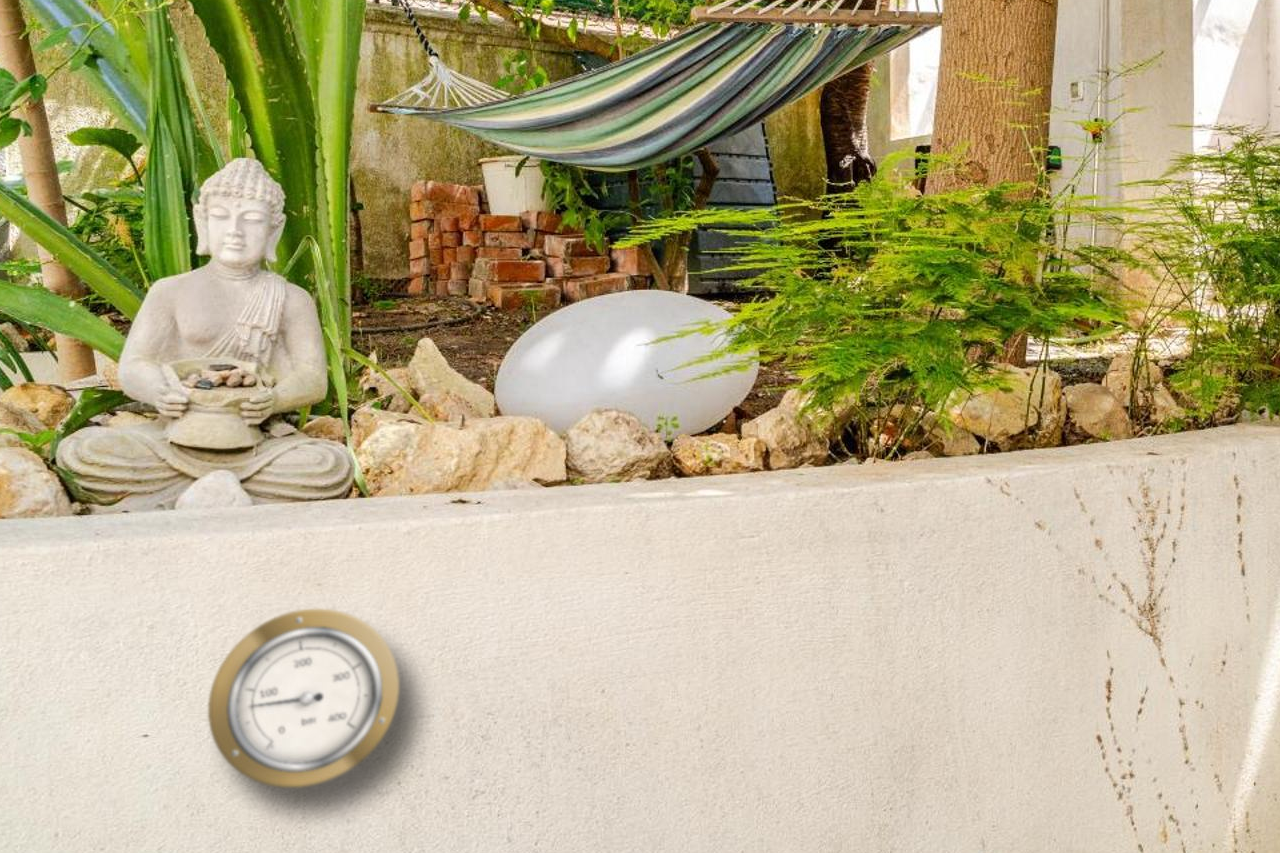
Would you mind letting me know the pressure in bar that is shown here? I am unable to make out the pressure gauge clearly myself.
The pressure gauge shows 75 bar
